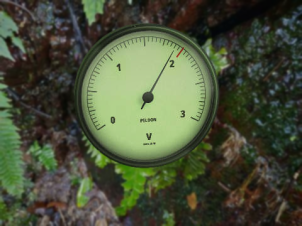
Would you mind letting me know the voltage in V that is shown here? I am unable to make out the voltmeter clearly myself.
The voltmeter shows 1.9 V
